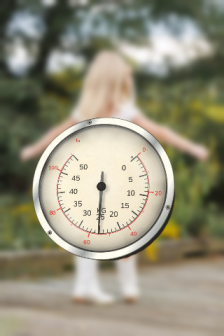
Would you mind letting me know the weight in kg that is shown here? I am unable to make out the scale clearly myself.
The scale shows 25 kg
